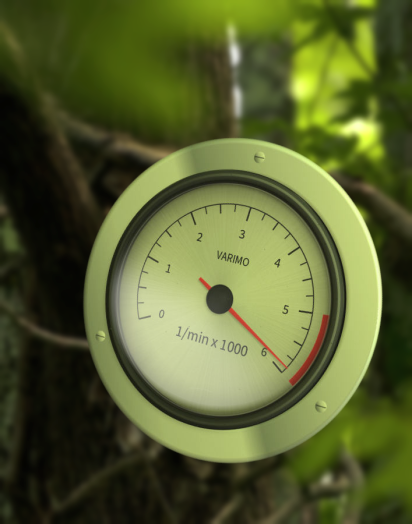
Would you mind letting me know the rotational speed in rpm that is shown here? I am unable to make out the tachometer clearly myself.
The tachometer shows 5875 rpm
